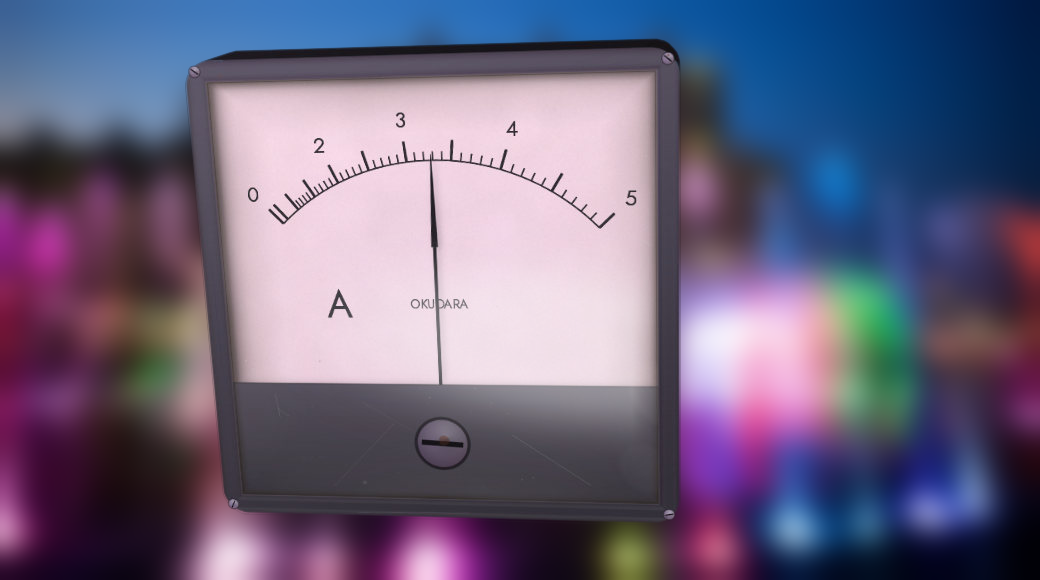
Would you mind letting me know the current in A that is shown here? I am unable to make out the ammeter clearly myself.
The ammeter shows 3.3 A
